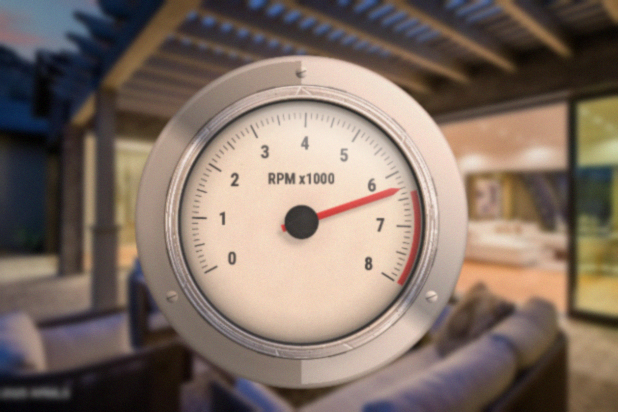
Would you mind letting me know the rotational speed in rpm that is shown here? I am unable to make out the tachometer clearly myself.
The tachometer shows 6300 rpm
